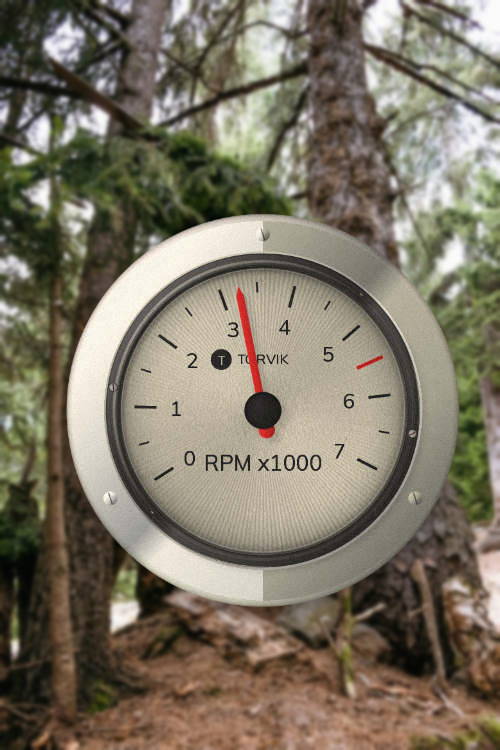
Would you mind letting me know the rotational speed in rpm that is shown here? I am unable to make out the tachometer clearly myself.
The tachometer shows 3250 rpm
